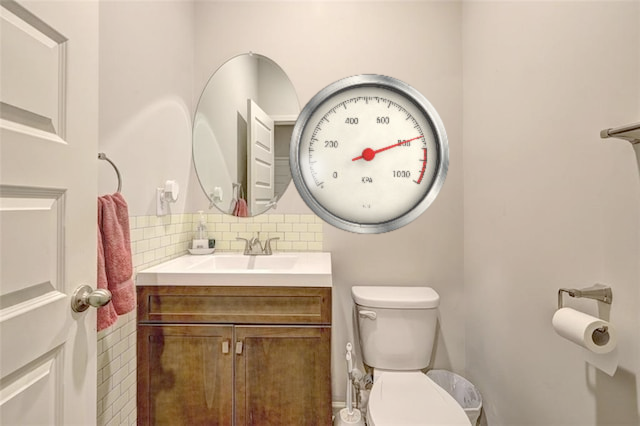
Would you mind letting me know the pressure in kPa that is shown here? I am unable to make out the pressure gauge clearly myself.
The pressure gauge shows 800 kPa
